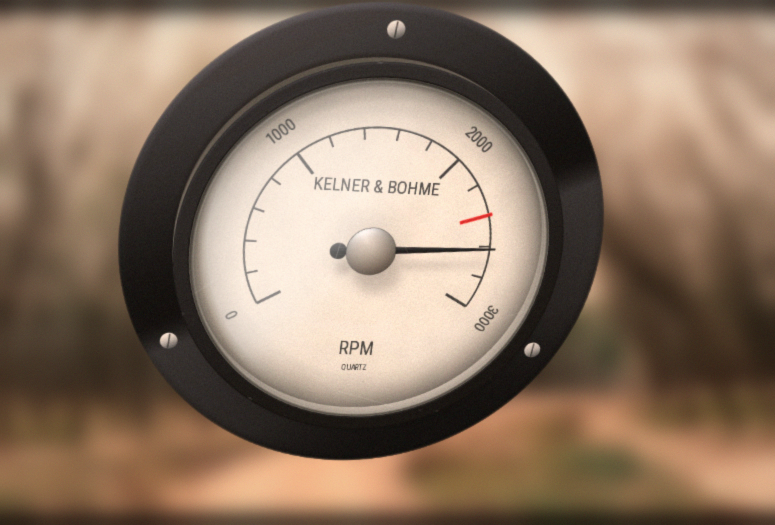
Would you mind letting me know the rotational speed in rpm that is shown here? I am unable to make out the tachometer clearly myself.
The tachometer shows 2600 rpm
